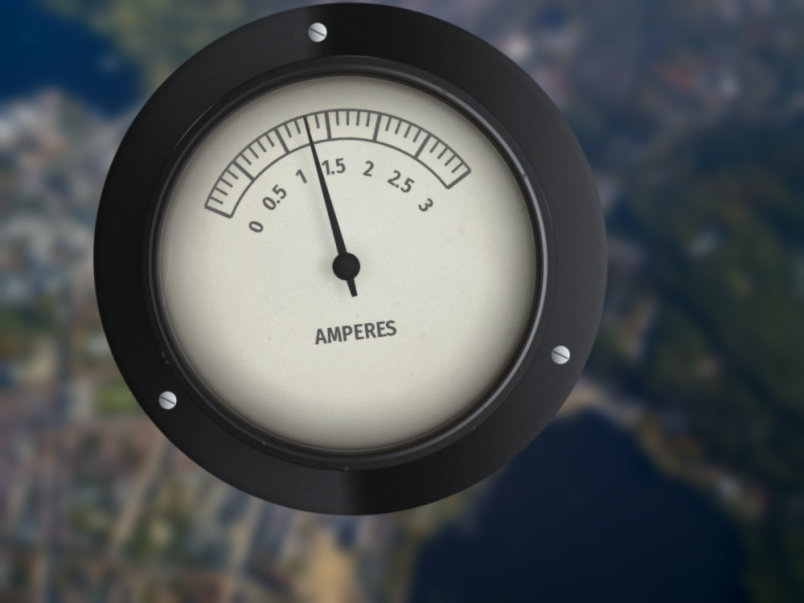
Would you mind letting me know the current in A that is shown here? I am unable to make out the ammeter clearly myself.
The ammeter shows 1.3 A
